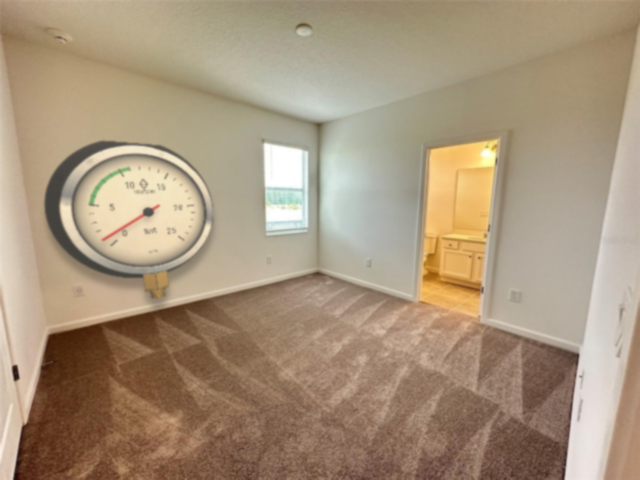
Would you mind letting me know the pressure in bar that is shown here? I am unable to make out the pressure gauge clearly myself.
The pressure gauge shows 1 bar
